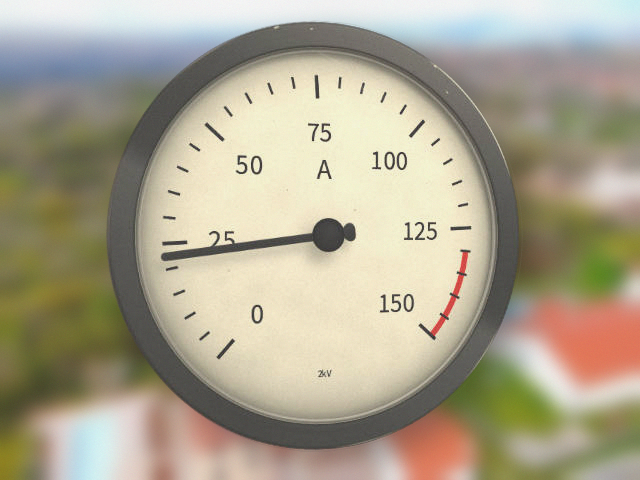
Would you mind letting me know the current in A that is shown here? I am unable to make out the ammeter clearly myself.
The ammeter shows 22.5 A
